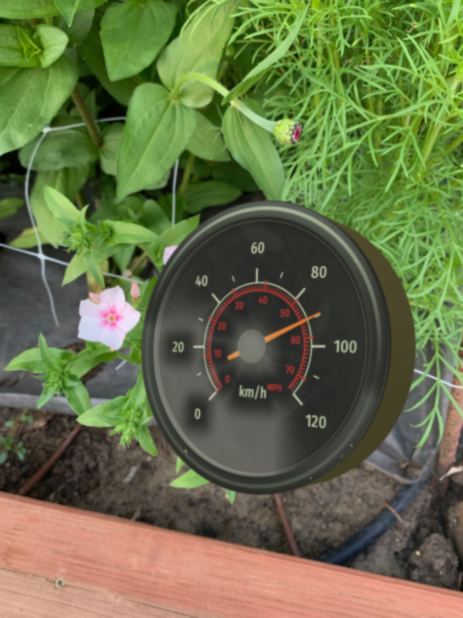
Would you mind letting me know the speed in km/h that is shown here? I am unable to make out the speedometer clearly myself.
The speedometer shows 90 km/h
